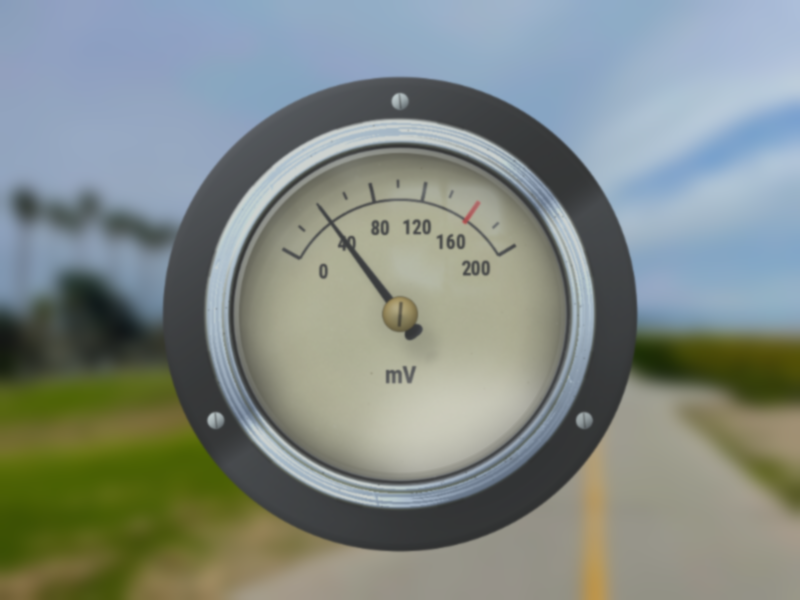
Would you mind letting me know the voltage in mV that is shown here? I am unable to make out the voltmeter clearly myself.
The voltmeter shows 40 mV
